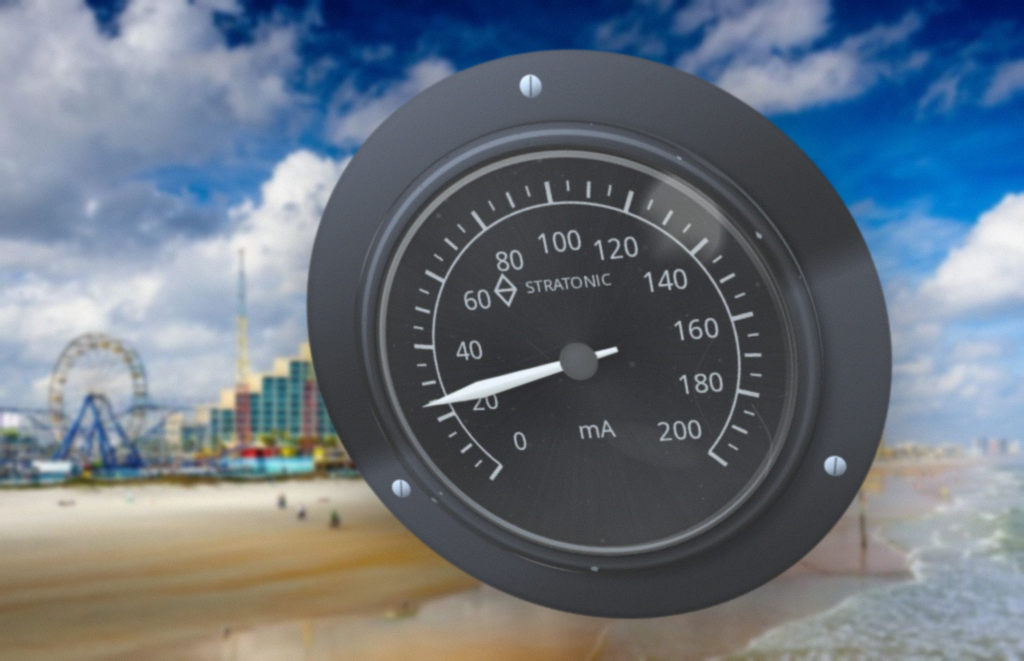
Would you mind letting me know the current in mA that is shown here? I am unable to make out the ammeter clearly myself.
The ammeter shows 25 mA
